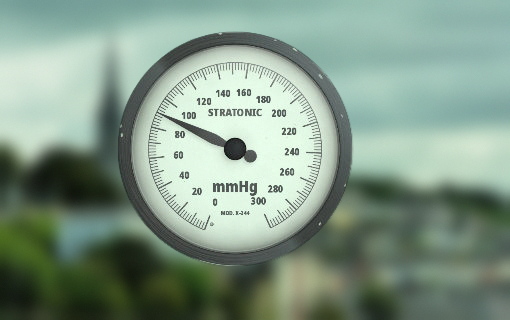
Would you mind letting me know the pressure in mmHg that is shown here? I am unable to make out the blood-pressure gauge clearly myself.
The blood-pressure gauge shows 90 mmHg
